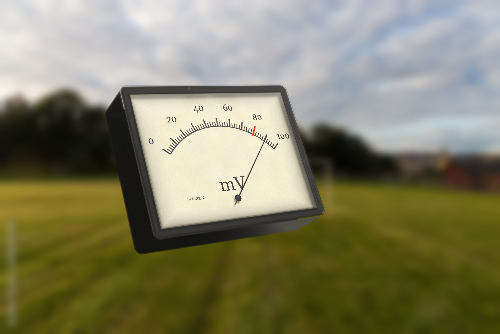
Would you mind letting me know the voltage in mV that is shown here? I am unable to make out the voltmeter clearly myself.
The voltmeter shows 90 mV
